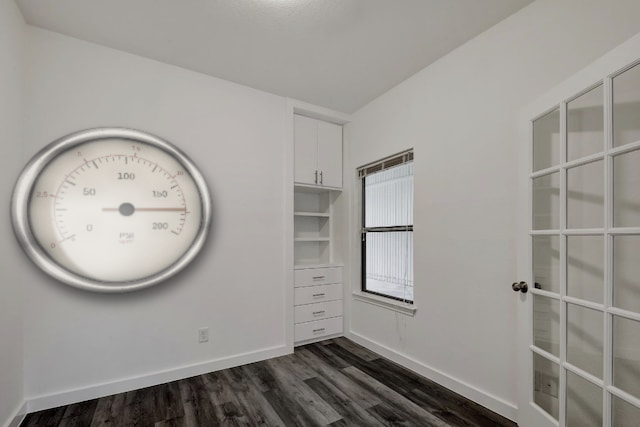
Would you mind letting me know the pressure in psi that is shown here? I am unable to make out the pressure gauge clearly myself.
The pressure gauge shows 175 psi
